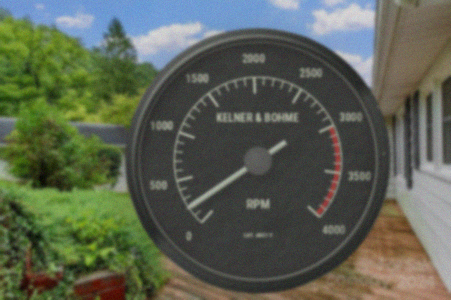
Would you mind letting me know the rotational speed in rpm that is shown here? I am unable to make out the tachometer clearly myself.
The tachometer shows 200 rpm
